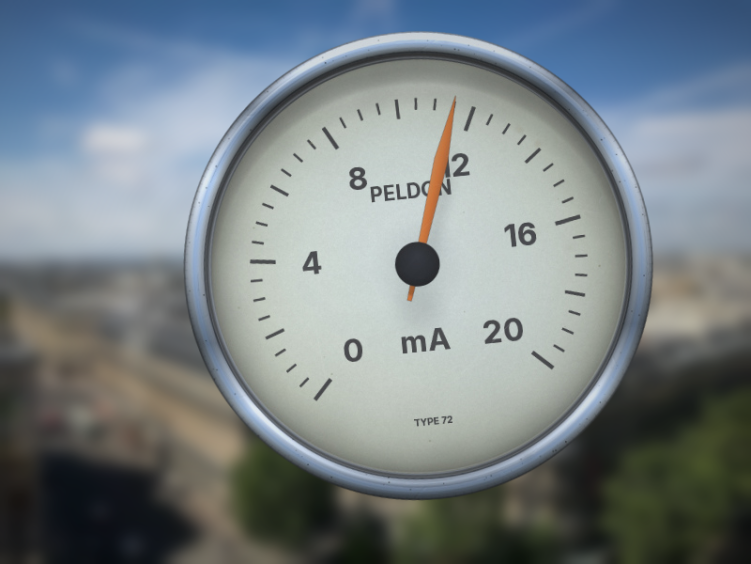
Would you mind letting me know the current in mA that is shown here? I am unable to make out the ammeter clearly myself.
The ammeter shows 11.5 mA
